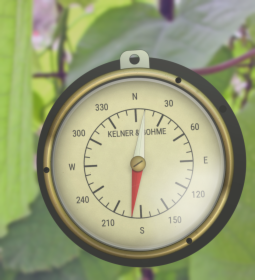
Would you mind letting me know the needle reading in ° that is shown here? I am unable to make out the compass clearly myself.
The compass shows 190 °
